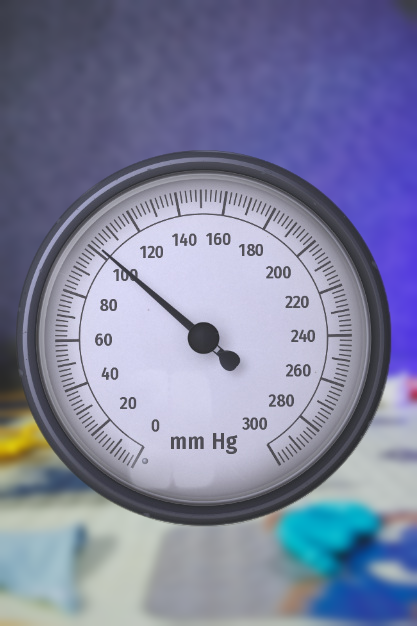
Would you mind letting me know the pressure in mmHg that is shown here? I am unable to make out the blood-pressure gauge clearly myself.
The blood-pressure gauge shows 102 mmHg
